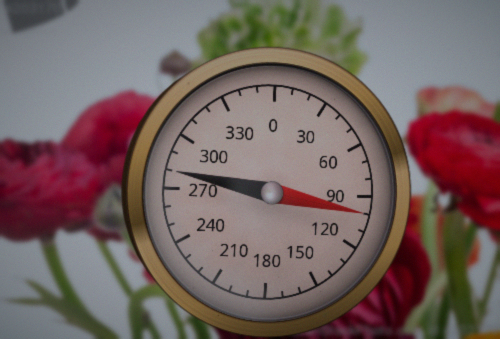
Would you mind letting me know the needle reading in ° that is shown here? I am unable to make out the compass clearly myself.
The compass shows 100 °
